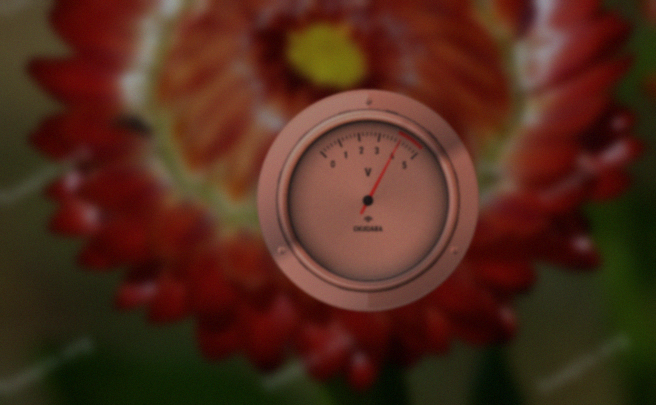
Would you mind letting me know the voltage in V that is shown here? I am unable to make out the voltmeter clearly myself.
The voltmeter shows 4 V
